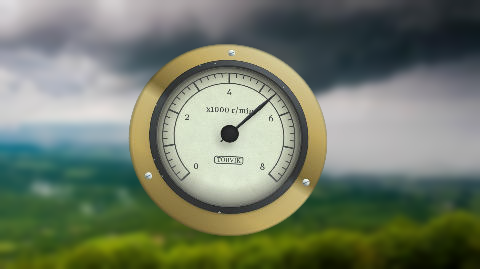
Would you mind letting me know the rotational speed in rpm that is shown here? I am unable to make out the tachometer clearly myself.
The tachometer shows 5400 rpm
